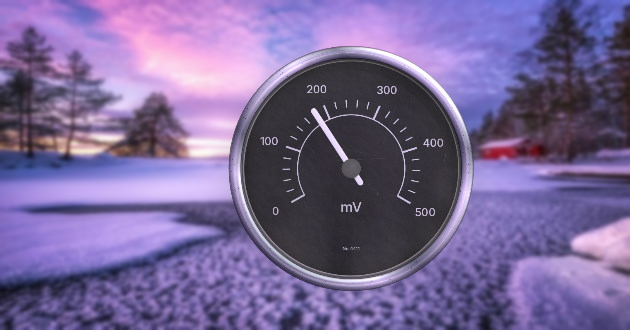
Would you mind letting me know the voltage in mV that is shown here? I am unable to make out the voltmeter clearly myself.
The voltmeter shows 180 mV
